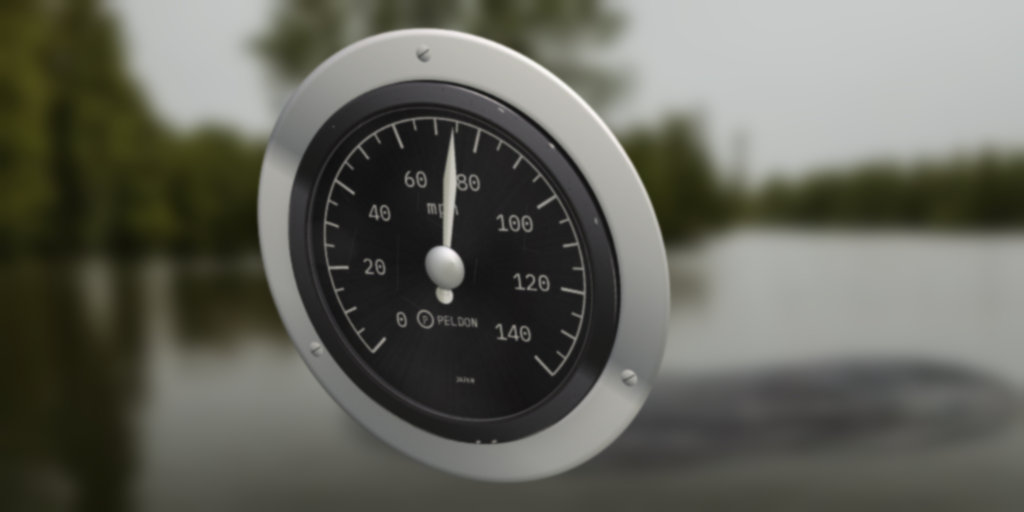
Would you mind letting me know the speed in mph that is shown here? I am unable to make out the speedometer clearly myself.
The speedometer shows 75 mph
